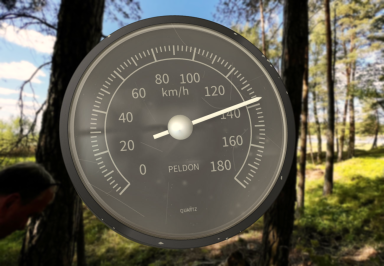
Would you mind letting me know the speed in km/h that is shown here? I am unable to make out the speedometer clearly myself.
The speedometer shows 138 km/h
